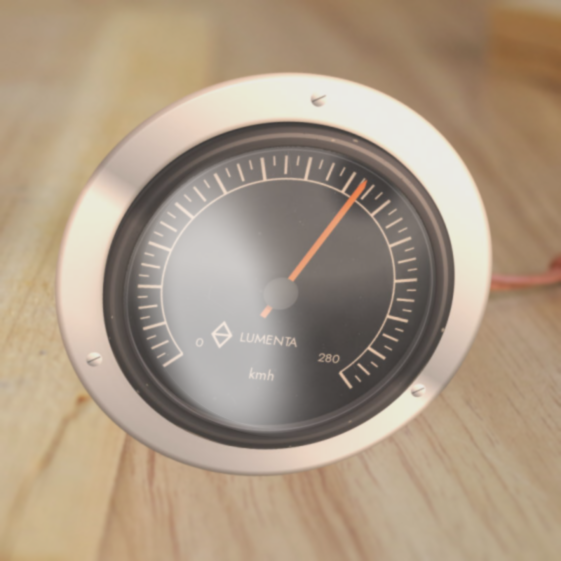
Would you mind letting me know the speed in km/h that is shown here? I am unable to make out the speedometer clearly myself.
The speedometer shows 165 km/h
